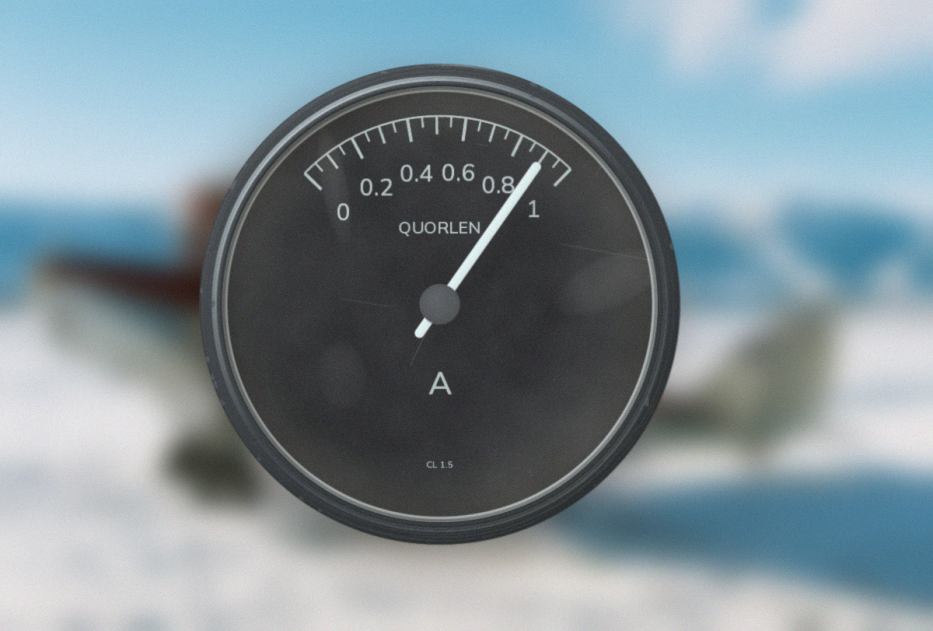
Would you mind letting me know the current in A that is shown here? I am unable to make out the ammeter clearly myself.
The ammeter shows 0.9 A
